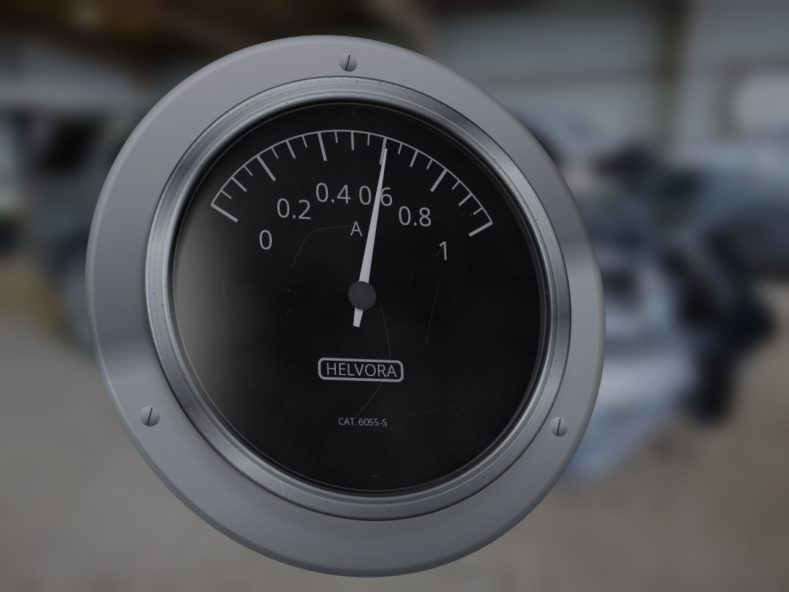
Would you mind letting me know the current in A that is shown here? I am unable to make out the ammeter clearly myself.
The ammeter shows 0.6 A
